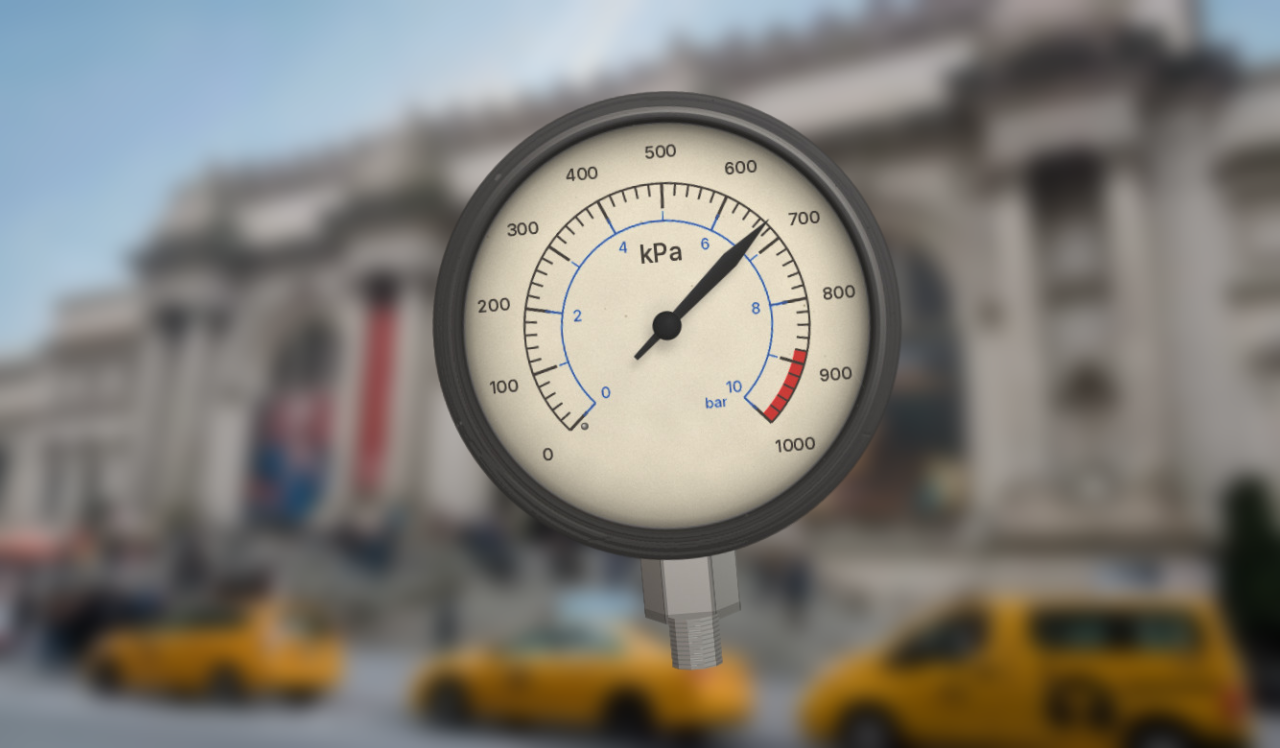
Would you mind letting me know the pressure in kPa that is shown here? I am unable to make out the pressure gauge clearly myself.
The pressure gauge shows 670 kPa
